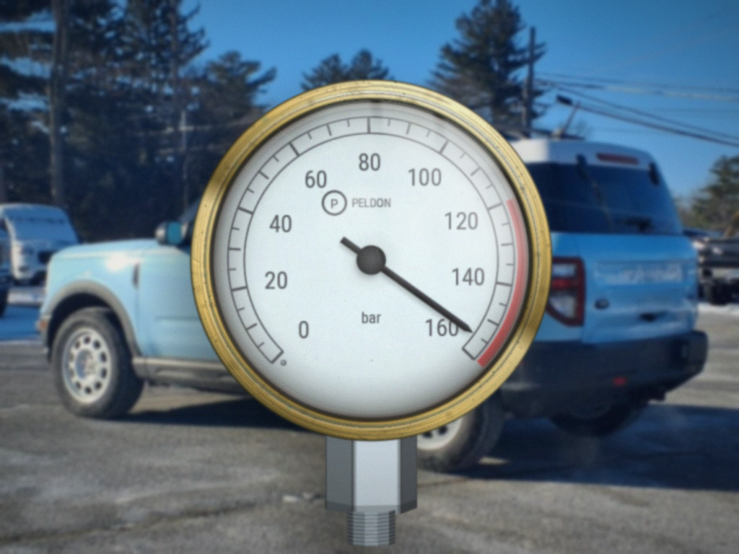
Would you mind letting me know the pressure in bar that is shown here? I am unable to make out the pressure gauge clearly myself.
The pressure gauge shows 155 bar
